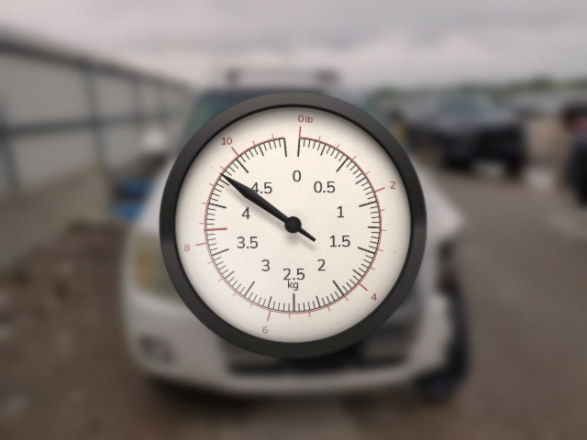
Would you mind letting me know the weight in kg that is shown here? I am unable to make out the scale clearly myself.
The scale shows 4.3 kg
